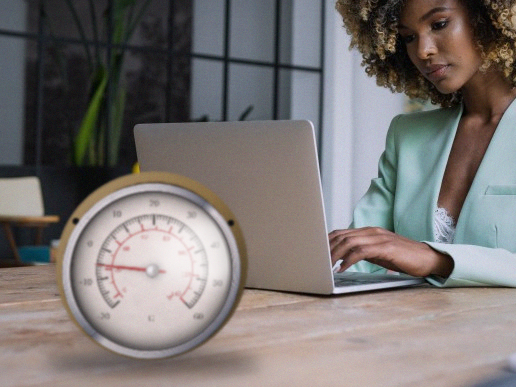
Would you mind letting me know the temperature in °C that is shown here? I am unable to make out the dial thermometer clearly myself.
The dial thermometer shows -5 °C
